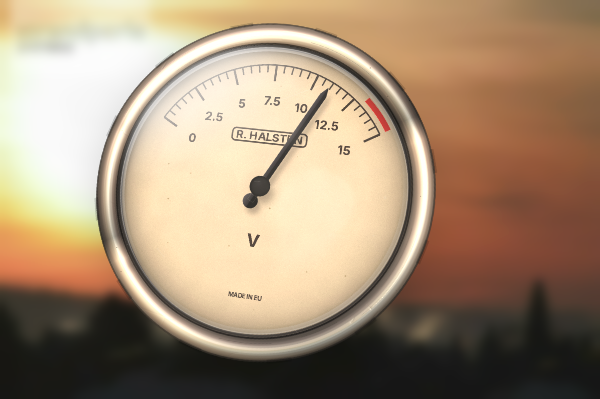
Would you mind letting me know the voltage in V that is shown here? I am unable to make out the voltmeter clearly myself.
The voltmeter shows 11 V
